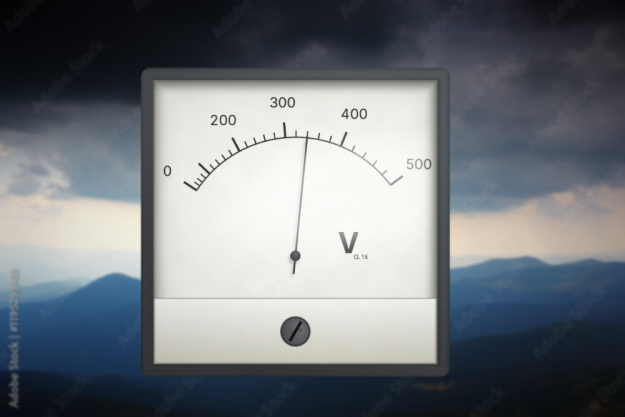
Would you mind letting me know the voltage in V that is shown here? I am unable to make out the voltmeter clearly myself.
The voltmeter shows 340 V
